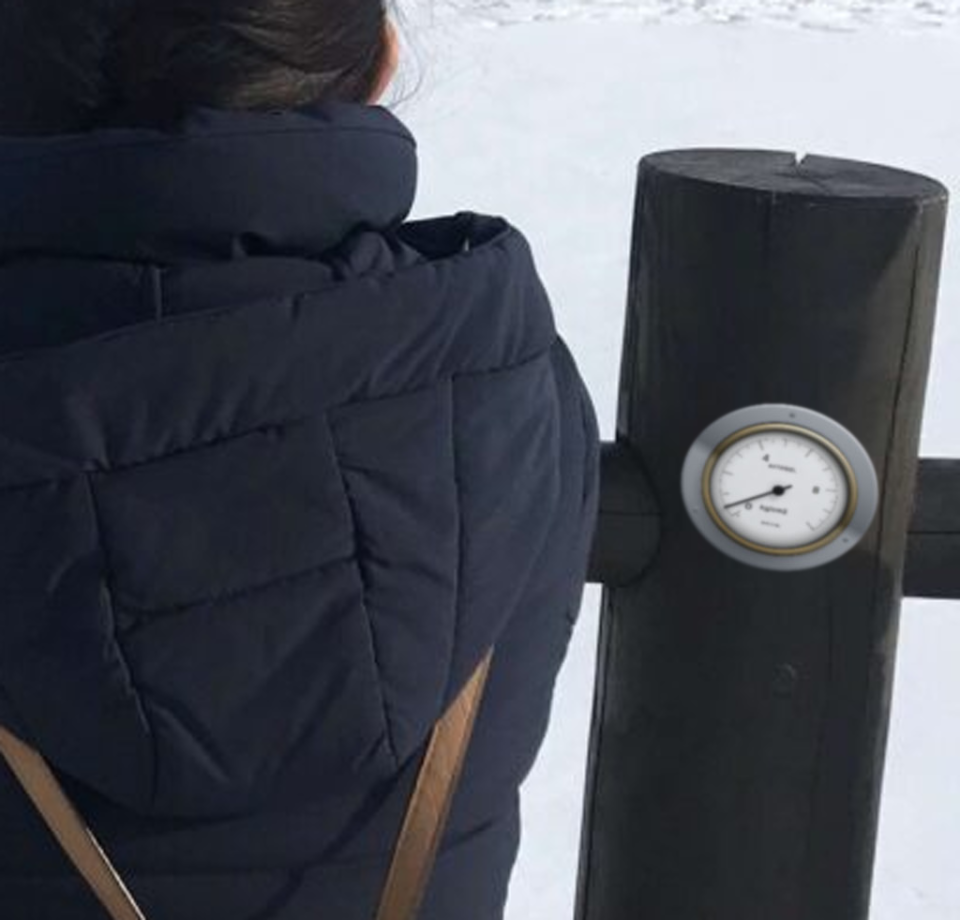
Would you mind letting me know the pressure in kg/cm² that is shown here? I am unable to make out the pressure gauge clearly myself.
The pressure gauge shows 0.5 kg/cm²
